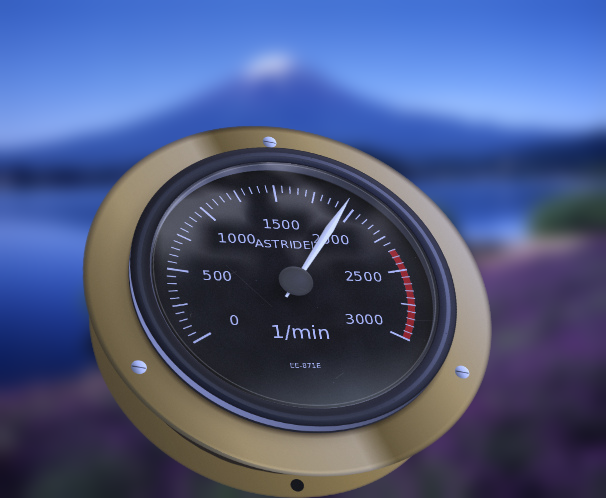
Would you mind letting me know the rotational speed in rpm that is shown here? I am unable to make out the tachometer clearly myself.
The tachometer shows 1950 rpm
